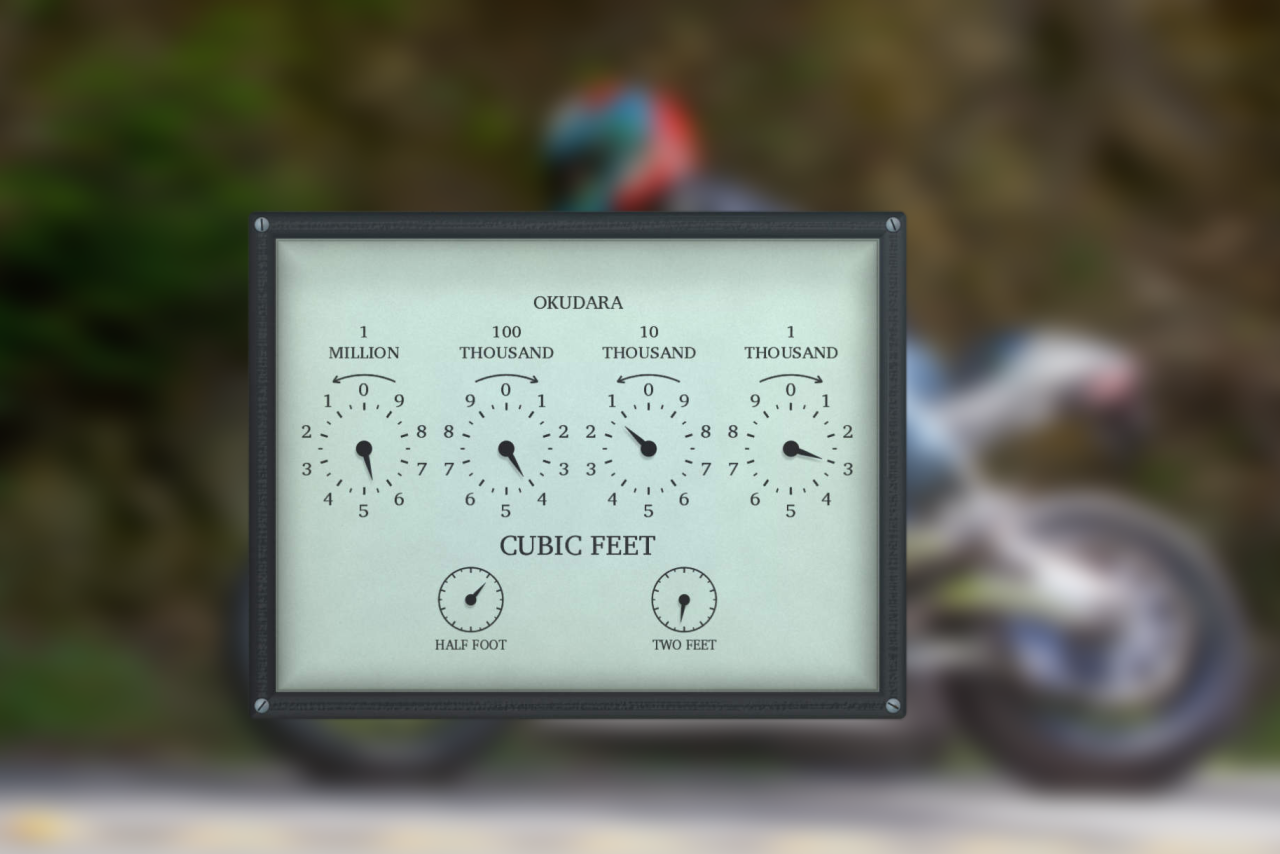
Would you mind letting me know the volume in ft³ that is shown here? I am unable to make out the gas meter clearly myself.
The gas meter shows 541300 ft³
